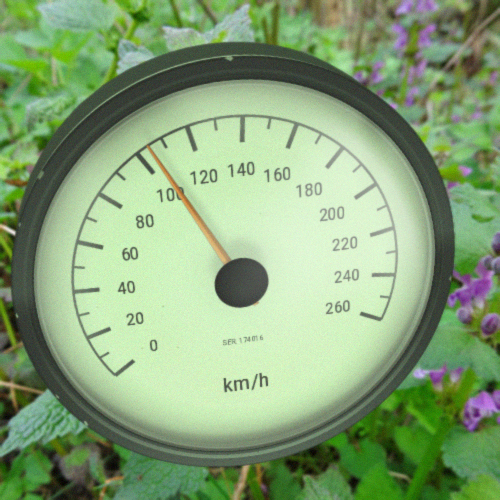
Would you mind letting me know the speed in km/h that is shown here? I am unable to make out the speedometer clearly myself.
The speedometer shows 105 km/h
